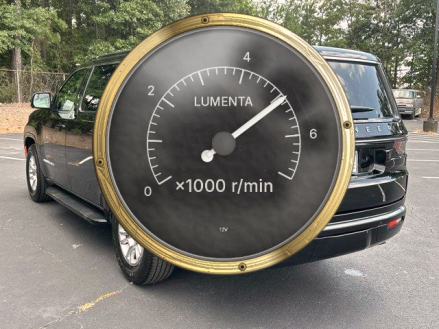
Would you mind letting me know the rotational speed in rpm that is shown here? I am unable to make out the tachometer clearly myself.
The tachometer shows 5100 rpm
